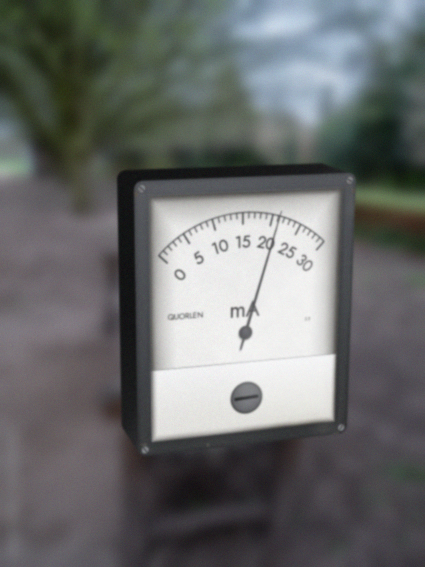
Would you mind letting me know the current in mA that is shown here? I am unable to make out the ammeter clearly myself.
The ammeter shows 21 mA
